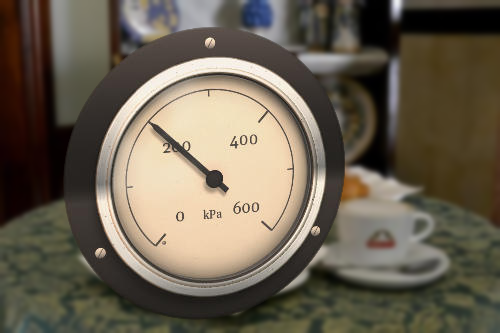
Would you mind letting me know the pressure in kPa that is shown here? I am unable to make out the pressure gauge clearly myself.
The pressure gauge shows 200 kPa
